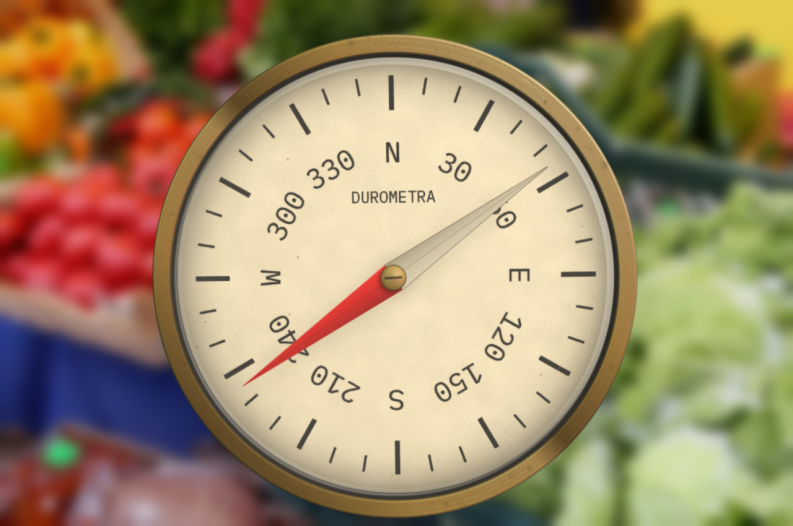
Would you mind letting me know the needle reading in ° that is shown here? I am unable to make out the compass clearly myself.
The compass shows 235 °
